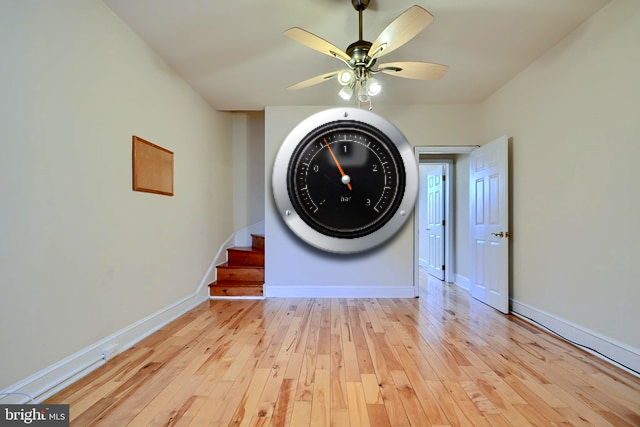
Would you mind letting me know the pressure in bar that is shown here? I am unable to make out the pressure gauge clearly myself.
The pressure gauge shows 0.6 bar
